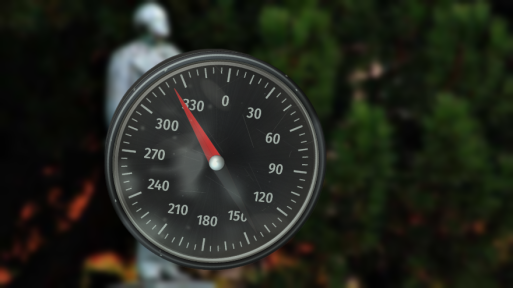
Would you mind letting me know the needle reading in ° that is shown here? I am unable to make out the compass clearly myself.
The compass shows 322.5 °
